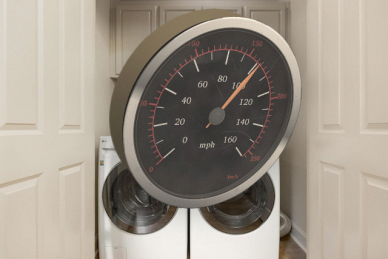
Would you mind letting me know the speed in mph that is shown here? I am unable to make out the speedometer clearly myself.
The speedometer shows 100 mph
